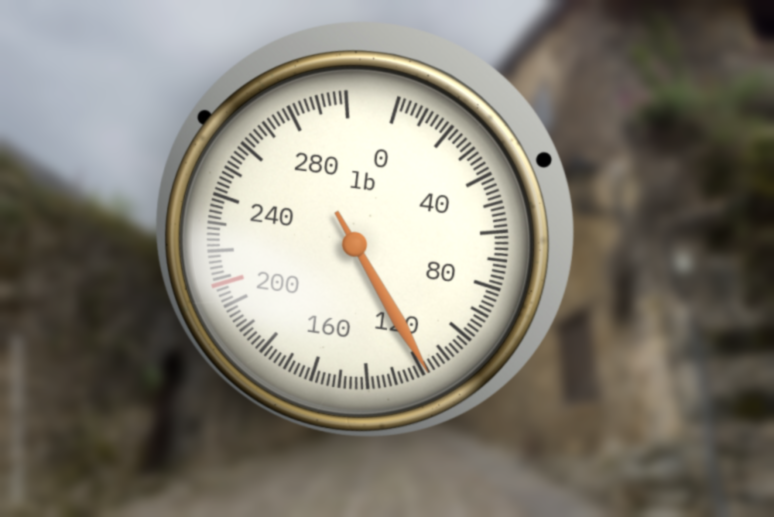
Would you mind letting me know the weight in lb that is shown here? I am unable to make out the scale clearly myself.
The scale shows 118 lb
